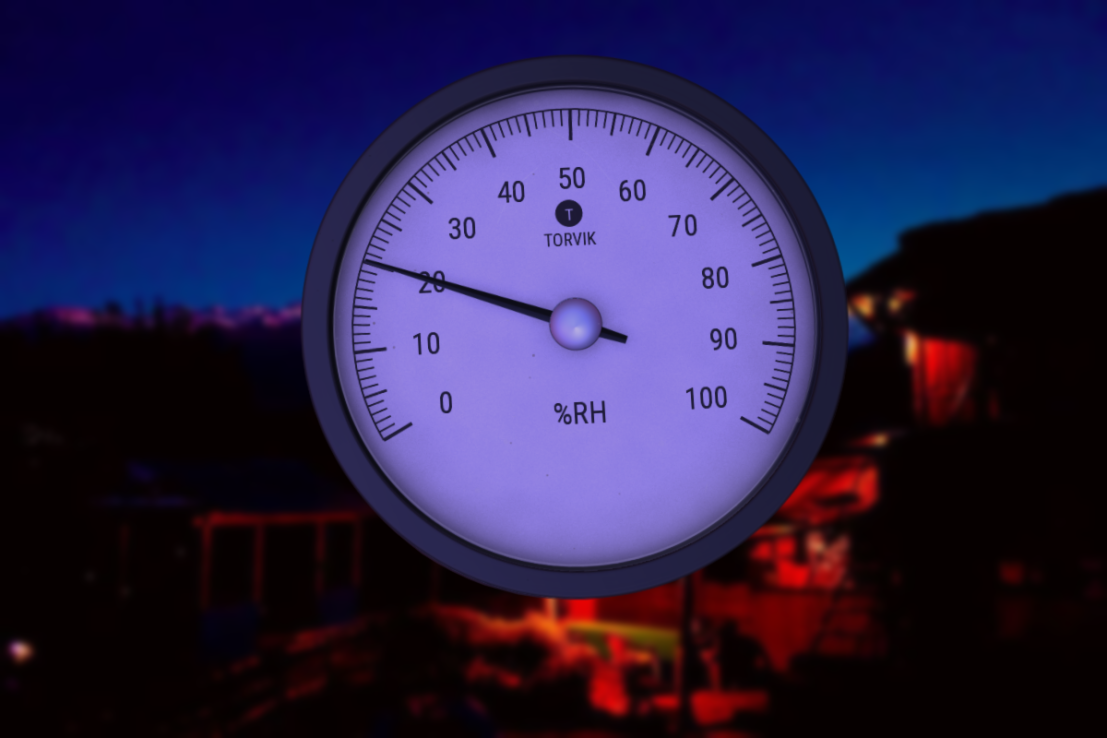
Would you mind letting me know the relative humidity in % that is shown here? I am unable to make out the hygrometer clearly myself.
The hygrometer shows 20 %
